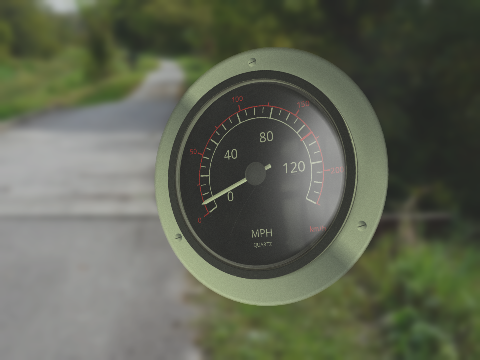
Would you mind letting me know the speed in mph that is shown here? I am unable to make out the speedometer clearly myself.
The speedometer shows 5 mph
